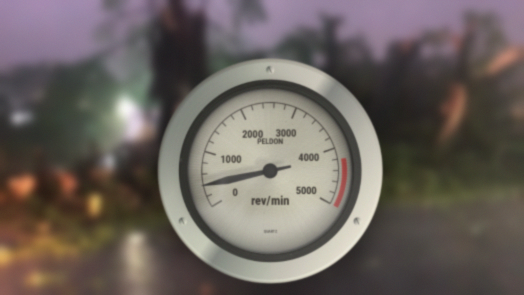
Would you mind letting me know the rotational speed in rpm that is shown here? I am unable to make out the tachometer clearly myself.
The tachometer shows 400 rpm
